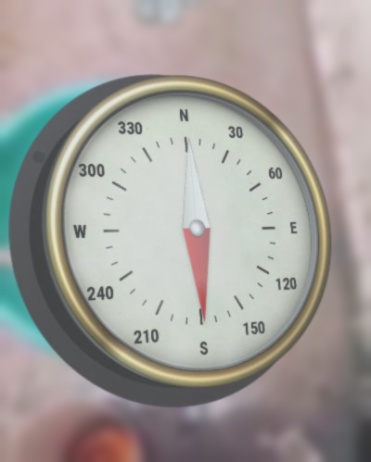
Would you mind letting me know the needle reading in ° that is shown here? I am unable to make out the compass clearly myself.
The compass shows 180 °
